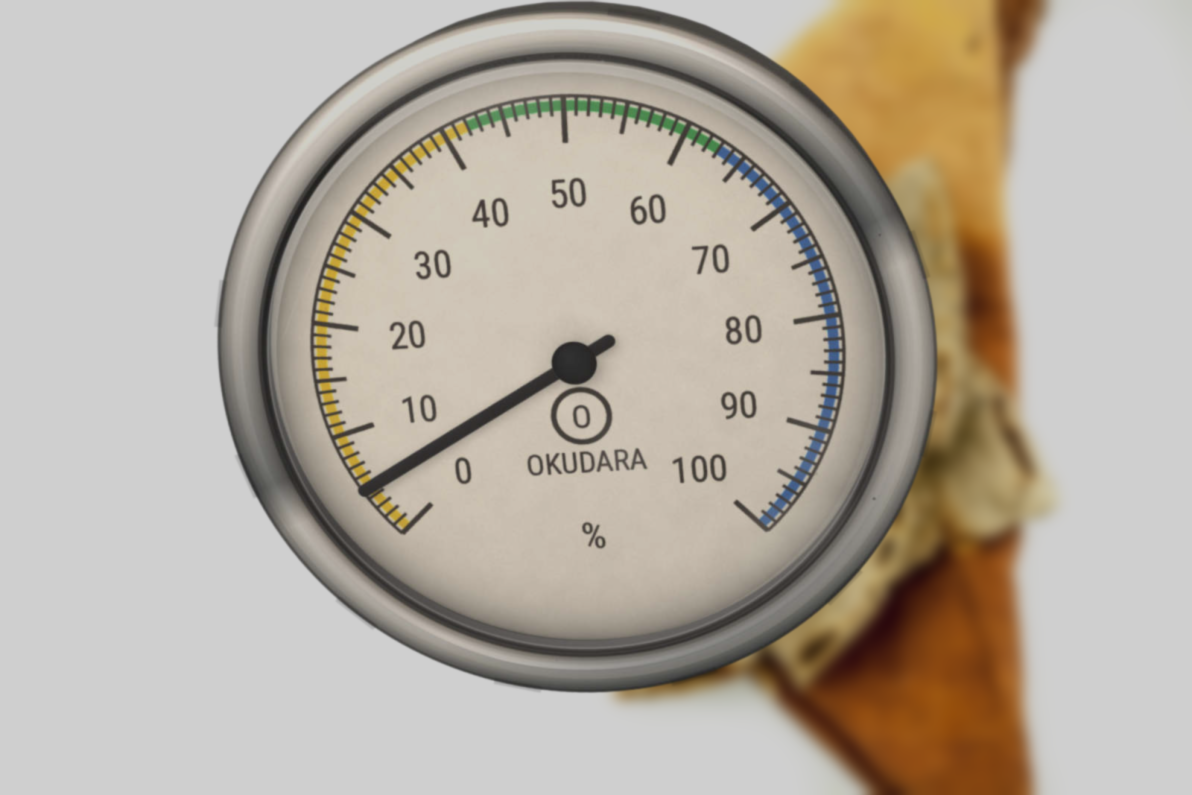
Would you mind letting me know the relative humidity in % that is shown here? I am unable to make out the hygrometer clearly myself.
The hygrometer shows 5 %
